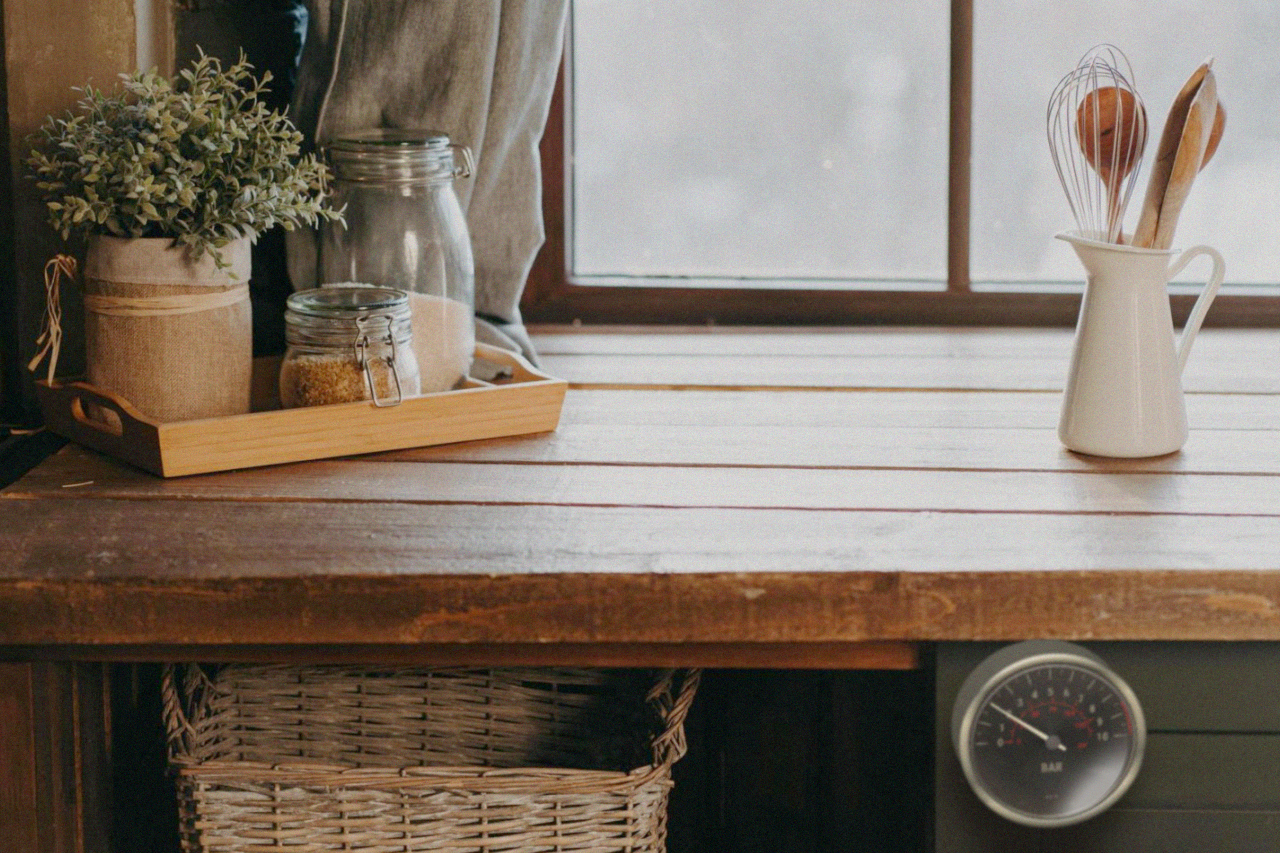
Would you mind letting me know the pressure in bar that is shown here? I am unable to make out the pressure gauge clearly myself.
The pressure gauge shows 2 bar
